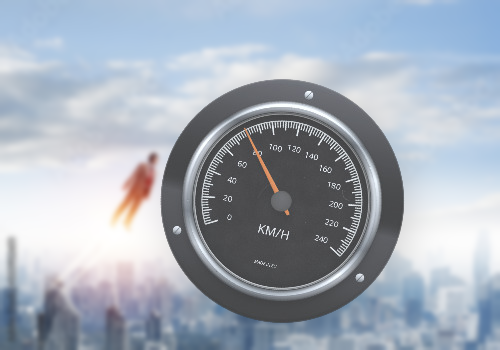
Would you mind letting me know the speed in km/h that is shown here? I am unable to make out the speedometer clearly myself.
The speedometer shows 80 km/h
